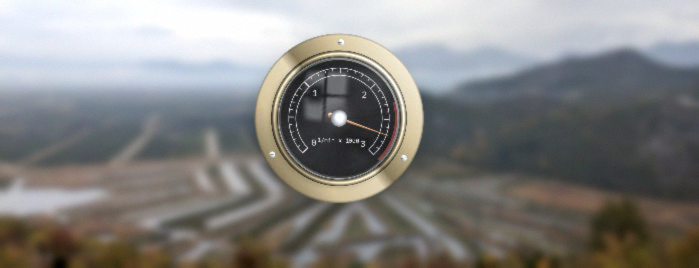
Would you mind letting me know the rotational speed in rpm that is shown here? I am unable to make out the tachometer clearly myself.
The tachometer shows 2700 rpm
